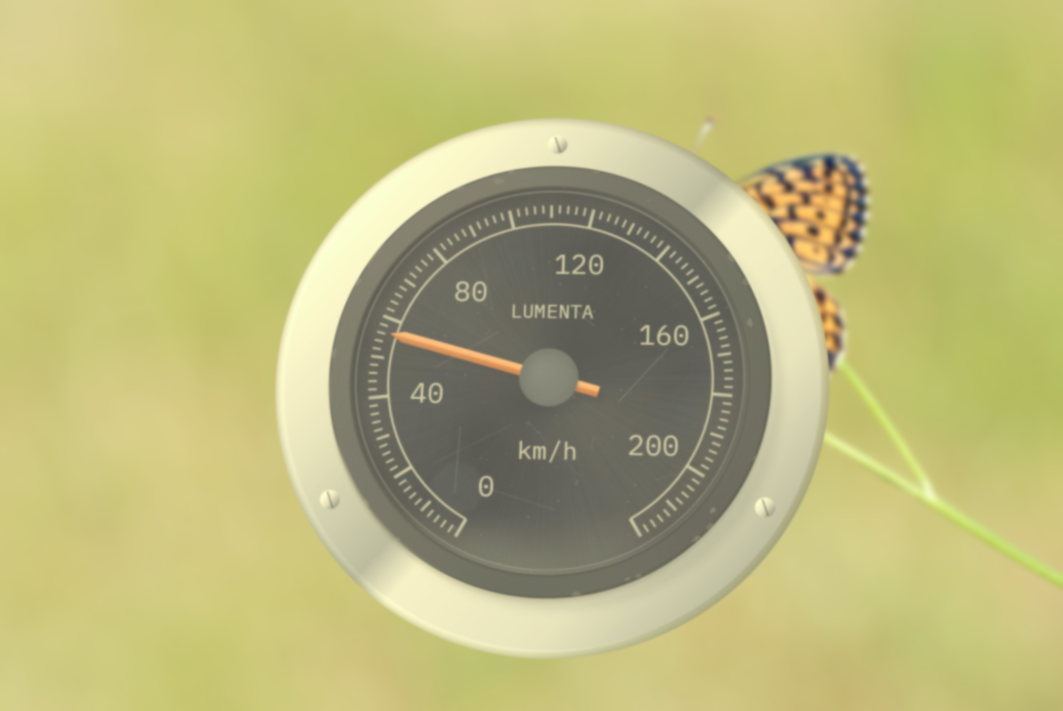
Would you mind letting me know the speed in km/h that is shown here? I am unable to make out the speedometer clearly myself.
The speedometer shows 56 km/h
